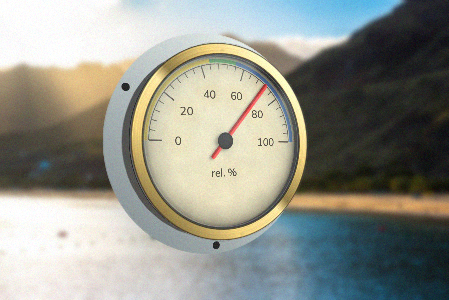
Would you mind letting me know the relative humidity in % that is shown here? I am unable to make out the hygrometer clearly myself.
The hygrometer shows 72 %
